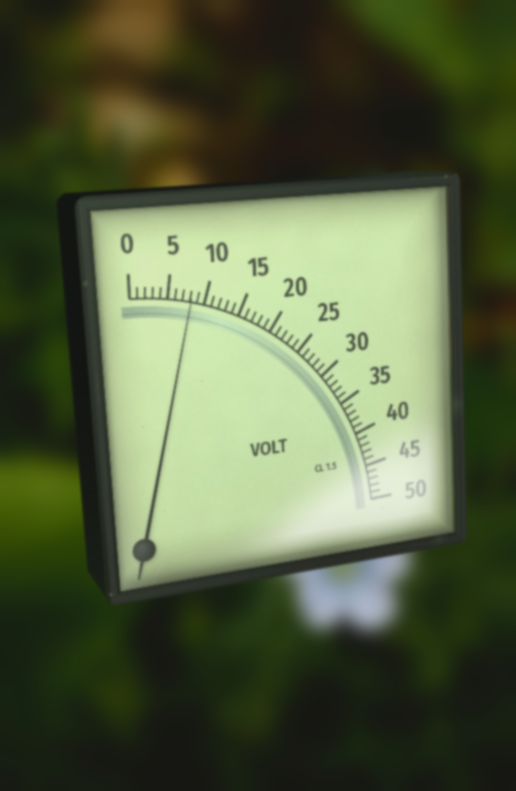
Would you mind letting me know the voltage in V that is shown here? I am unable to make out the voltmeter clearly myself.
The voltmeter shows 8 V
